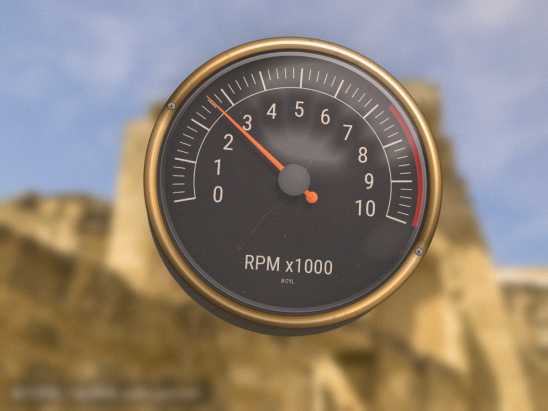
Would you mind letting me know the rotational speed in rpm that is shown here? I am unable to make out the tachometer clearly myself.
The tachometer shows 2600 rpm
